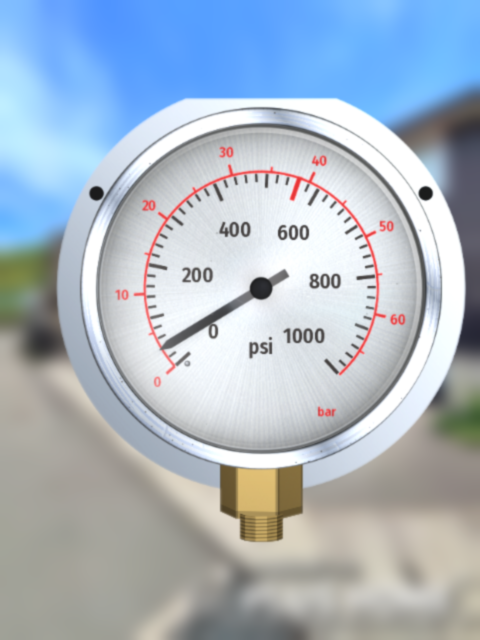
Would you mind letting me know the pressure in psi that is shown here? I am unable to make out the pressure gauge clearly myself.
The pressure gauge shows 40 psi
